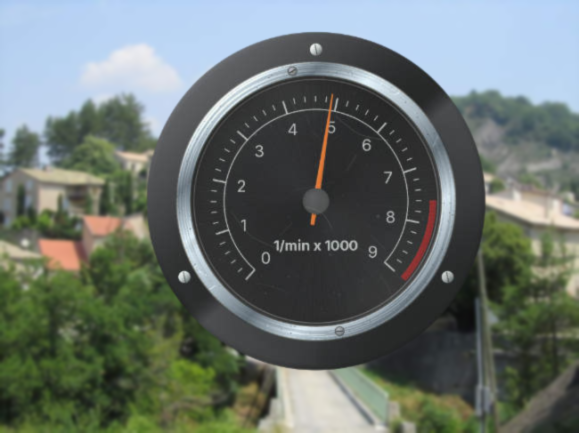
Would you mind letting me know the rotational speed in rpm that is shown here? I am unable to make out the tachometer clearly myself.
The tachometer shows 4900 rpm
